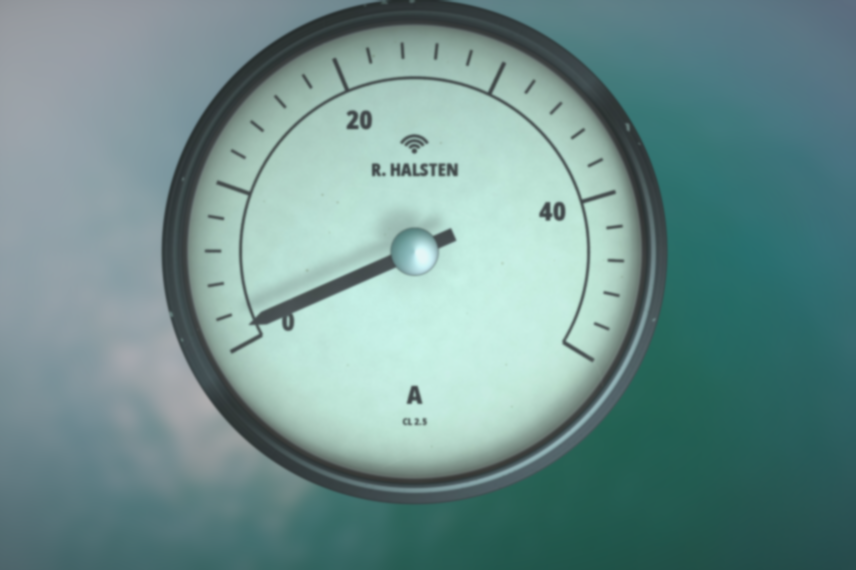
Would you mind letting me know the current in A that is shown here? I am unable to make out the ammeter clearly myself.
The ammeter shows 1 A
